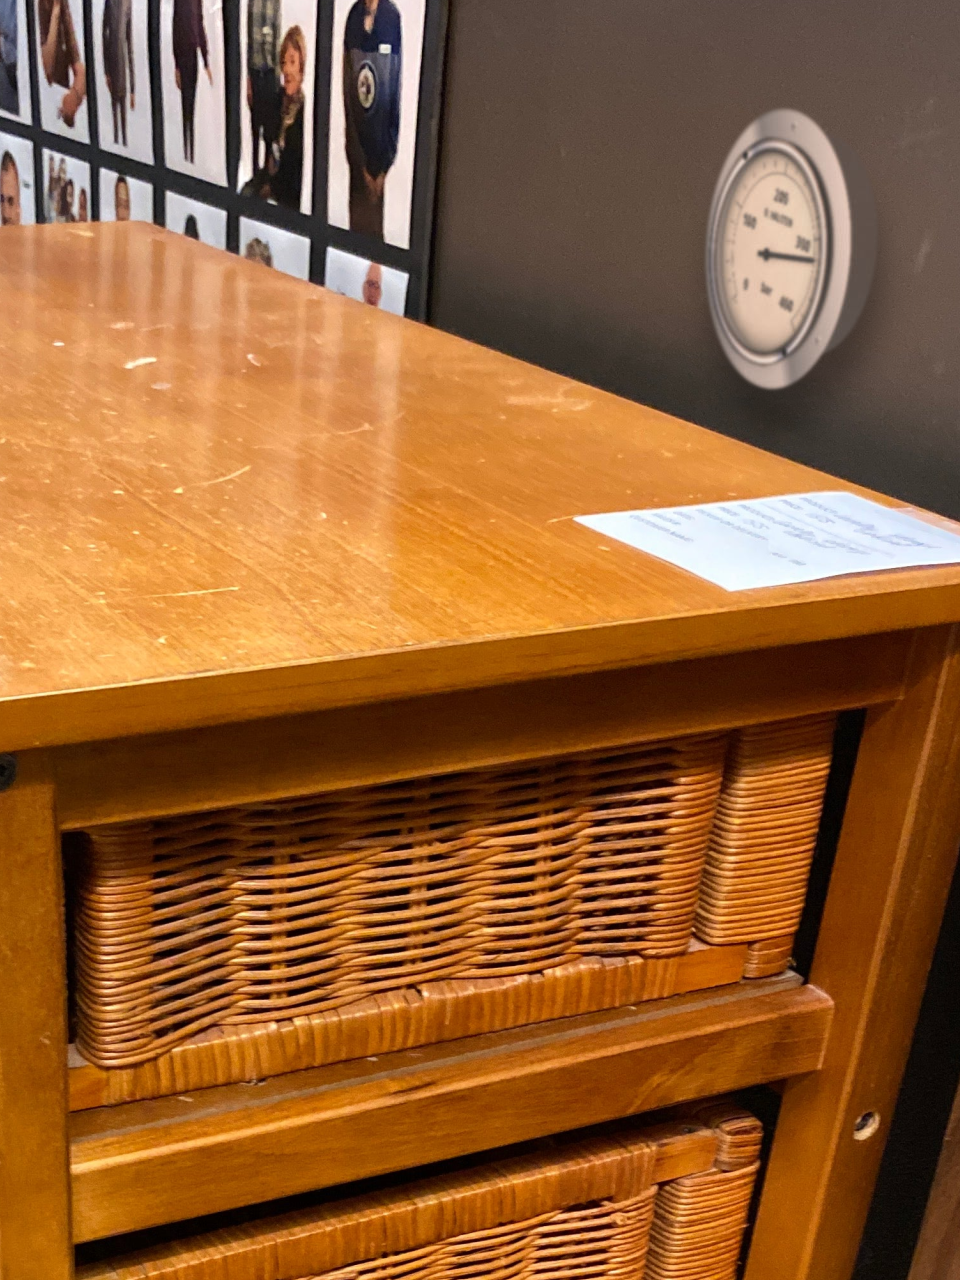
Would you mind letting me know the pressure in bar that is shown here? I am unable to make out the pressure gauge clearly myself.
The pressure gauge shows 320 bar
